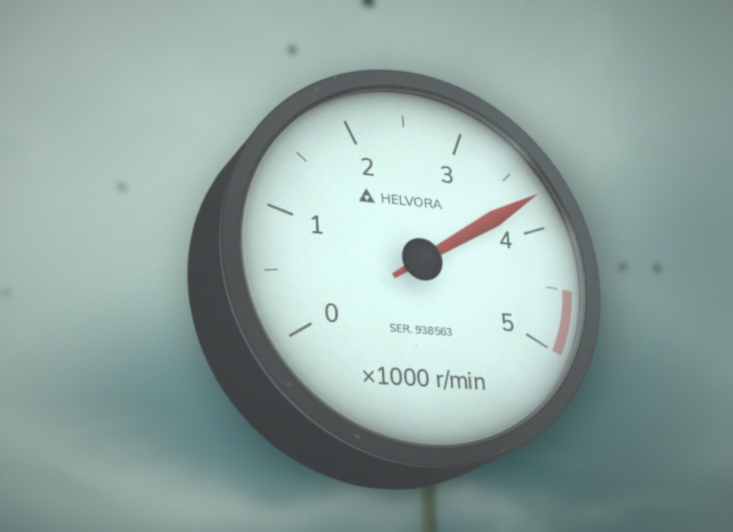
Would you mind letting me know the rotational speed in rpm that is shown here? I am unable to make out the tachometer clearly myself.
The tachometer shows 3750 rpm
